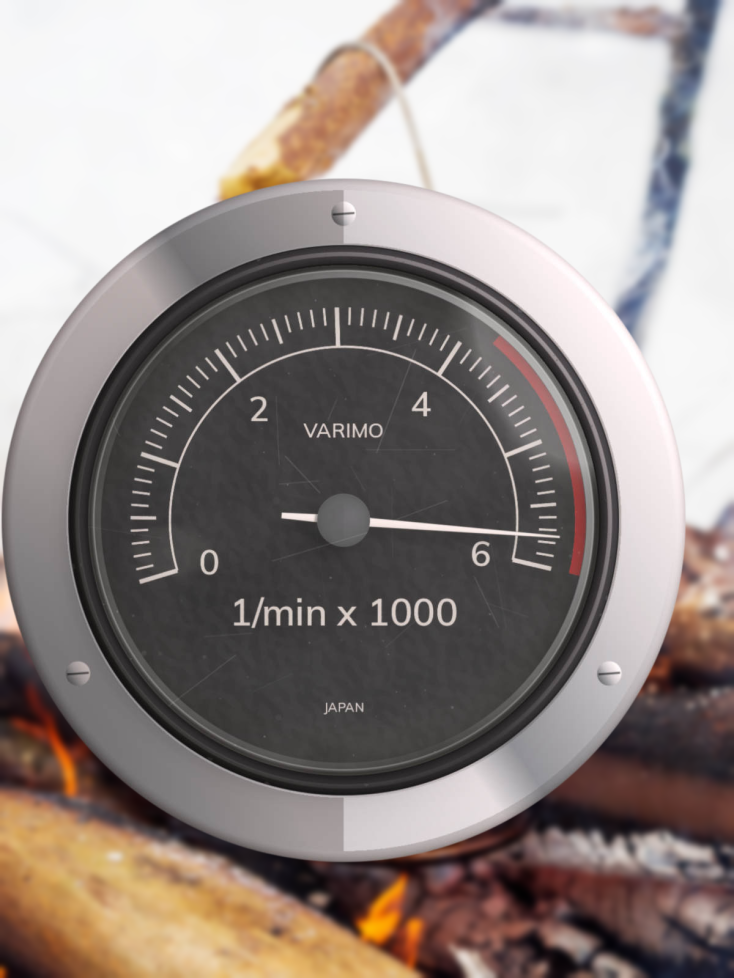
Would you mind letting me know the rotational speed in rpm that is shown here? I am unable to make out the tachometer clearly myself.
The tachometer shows 5750 rpm
